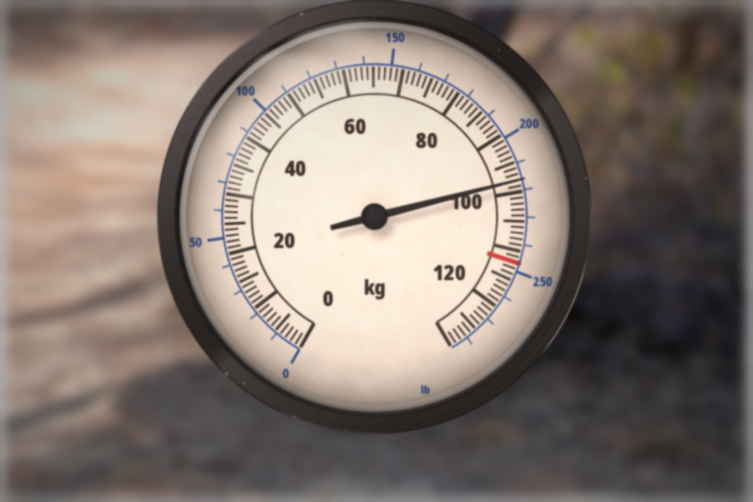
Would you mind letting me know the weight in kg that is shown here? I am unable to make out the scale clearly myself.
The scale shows 98 kg
